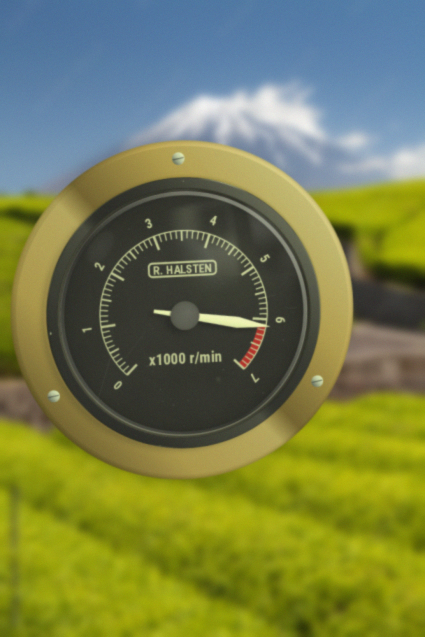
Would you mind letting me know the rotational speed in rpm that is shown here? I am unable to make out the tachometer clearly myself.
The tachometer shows 6100 rpm
